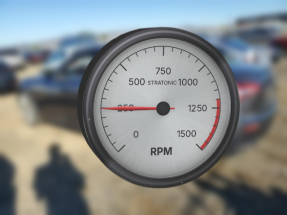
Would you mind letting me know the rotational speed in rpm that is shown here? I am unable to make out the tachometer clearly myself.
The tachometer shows 250 rpm
